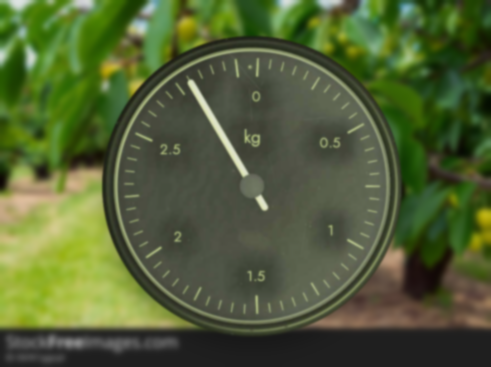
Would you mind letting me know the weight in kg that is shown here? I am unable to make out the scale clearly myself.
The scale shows 2.8 kg
